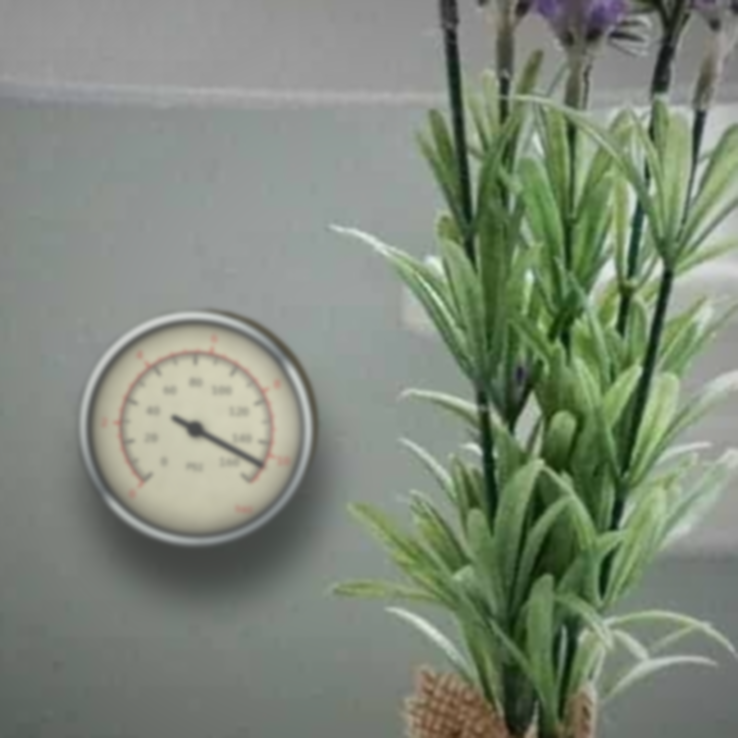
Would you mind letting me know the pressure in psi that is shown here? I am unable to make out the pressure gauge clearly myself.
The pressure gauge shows 150 psi
